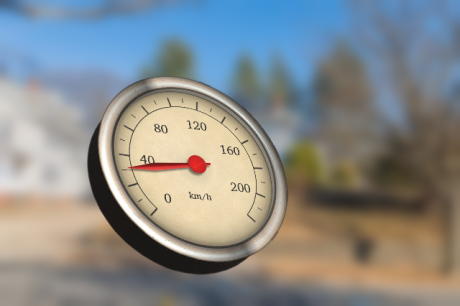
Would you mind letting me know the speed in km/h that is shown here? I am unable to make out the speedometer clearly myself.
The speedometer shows 30 km/h
